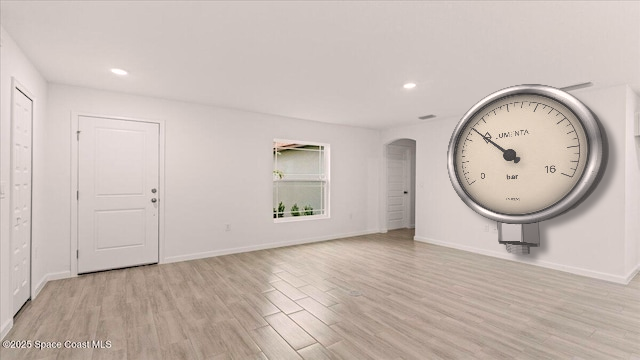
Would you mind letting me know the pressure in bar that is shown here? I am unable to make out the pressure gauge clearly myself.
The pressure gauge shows 5 bar
